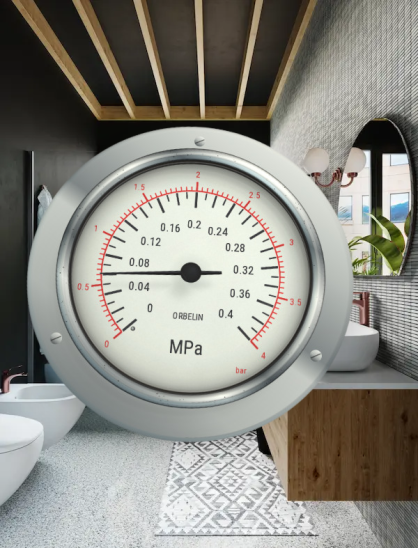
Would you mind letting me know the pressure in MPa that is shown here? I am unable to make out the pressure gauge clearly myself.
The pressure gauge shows 0.06 MPa
